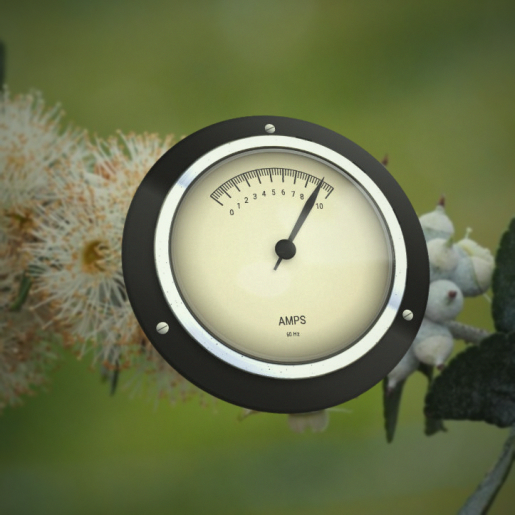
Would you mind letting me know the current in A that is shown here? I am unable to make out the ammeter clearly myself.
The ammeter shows 9 A
